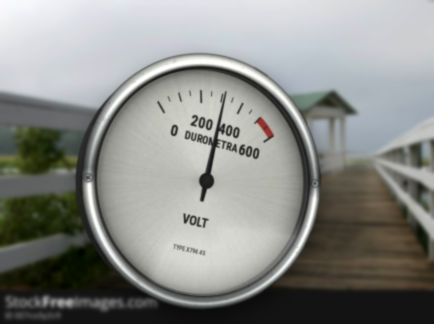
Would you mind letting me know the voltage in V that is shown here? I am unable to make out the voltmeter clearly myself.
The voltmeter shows 300 V
